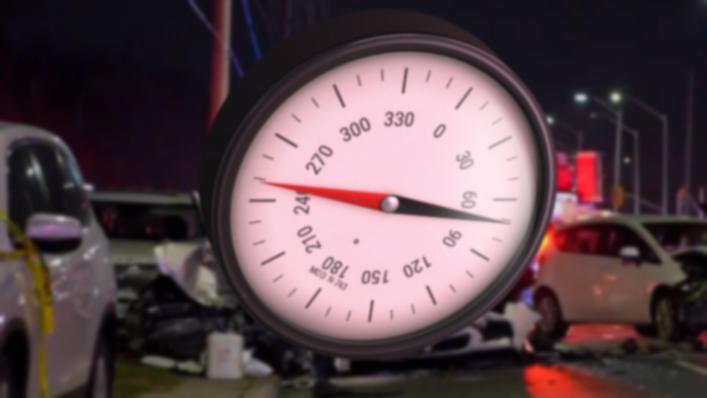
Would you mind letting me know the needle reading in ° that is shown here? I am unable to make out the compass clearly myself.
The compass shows 250 °
